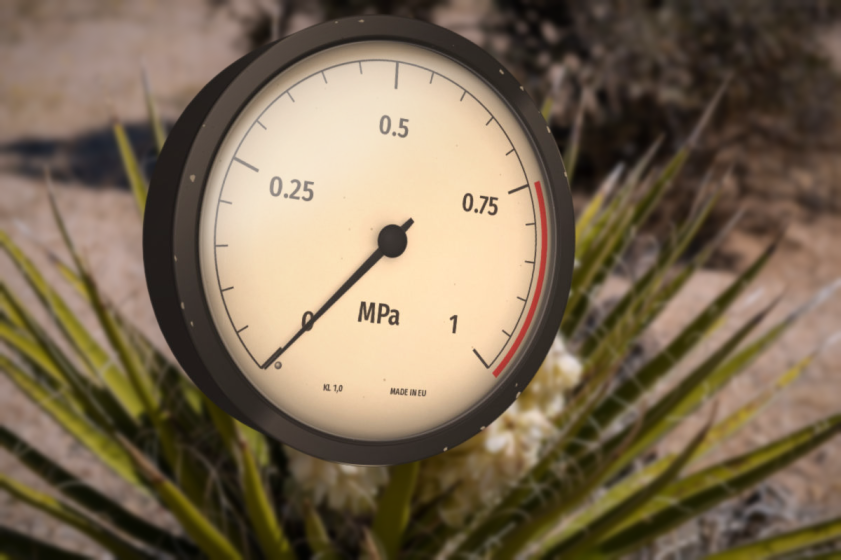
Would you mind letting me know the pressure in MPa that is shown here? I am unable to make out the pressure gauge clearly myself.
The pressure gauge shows 0 MPa
